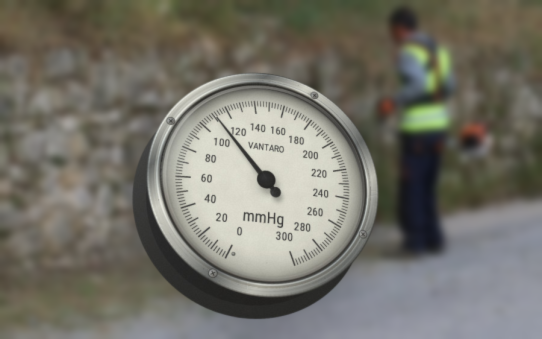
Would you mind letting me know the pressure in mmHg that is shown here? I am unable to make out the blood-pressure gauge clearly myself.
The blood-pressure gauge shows 110 mmHg
